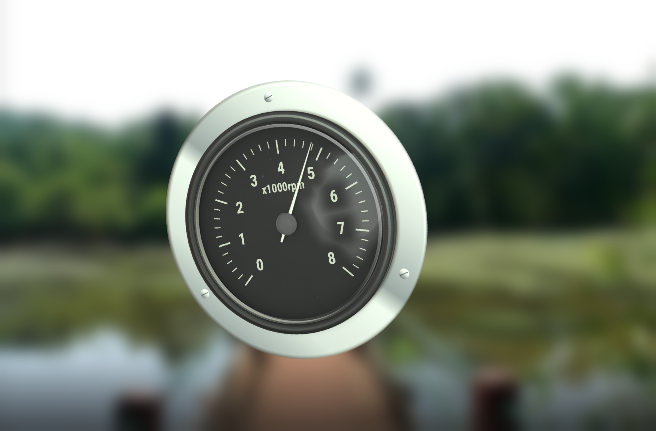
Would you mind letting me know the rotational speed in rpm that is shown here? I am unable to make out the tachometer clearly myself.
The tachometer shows 4800 rpm
